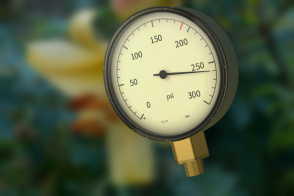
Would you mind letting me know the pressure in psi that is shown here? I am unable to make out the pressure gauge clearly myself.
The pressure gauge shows 260 psi
